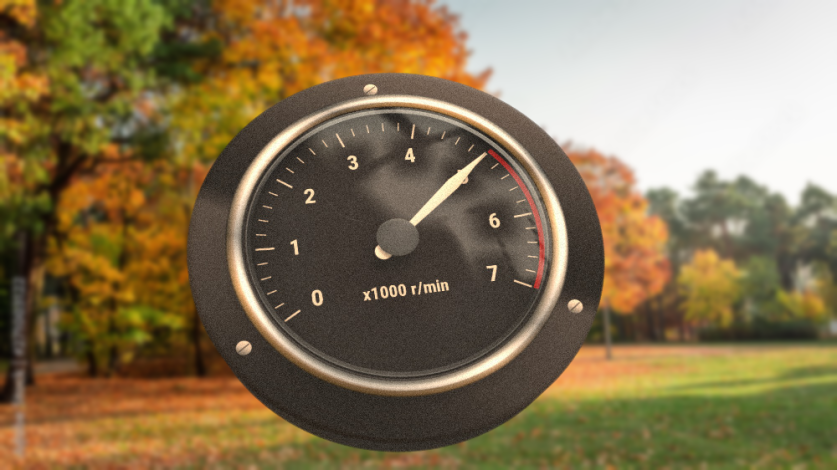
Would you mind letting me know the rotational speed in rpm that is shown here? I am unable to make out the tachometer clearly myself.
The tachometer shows 5000 rpm
